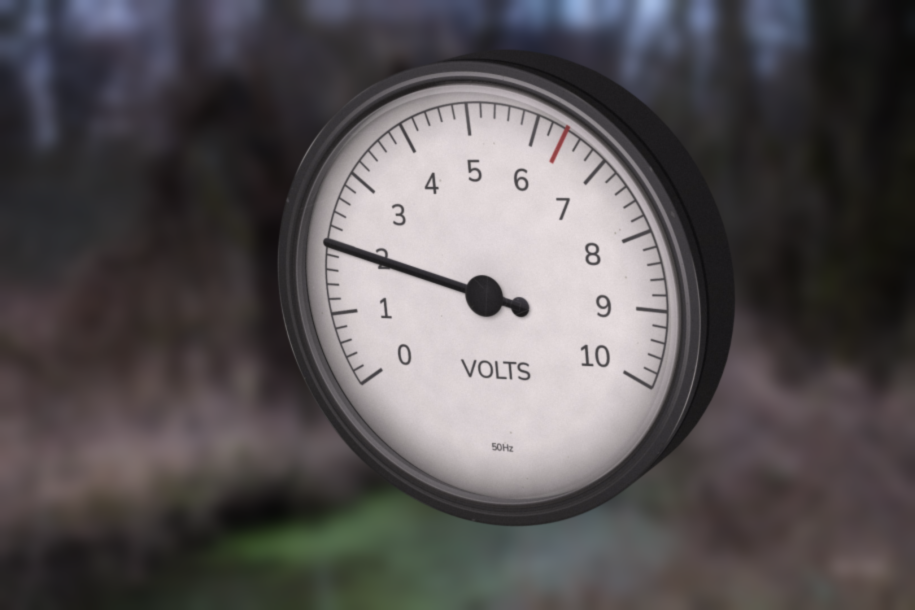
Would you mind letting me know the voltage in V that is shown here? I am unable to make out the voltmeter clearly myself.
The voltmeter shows 2 V
